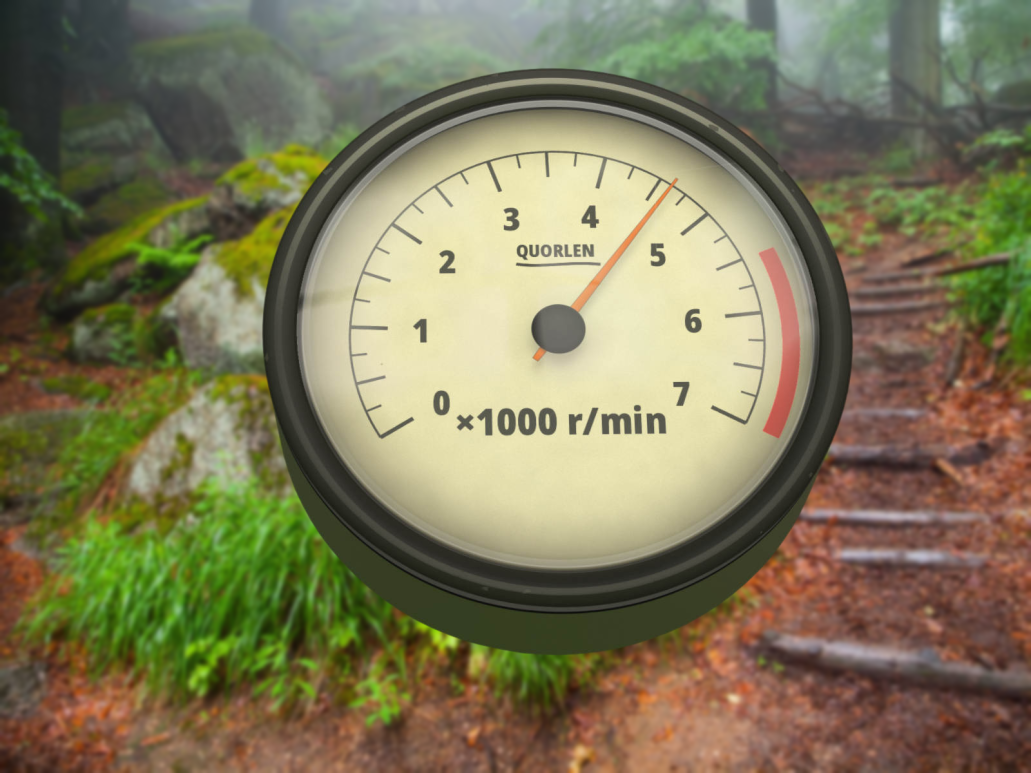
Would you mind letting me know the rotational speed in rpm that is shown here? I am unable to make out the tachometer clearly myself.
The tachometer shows 4625 rpm
